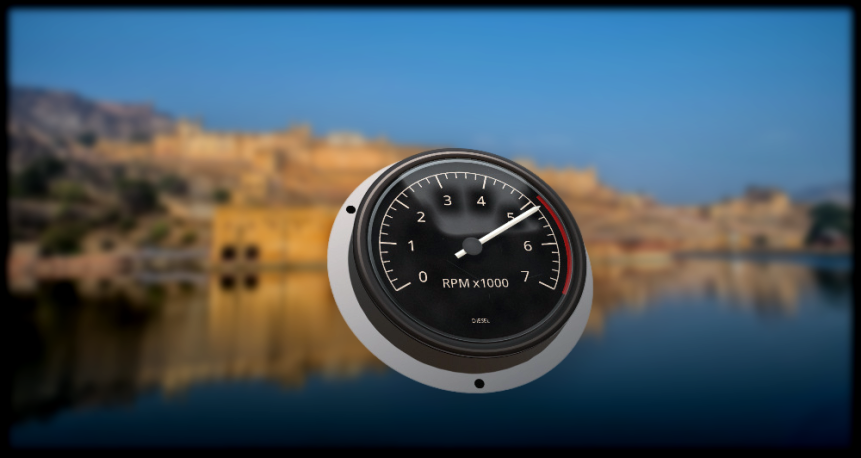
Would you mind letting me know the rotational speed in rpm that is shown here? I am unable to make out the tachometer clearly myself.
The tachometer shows 5200 rpm
